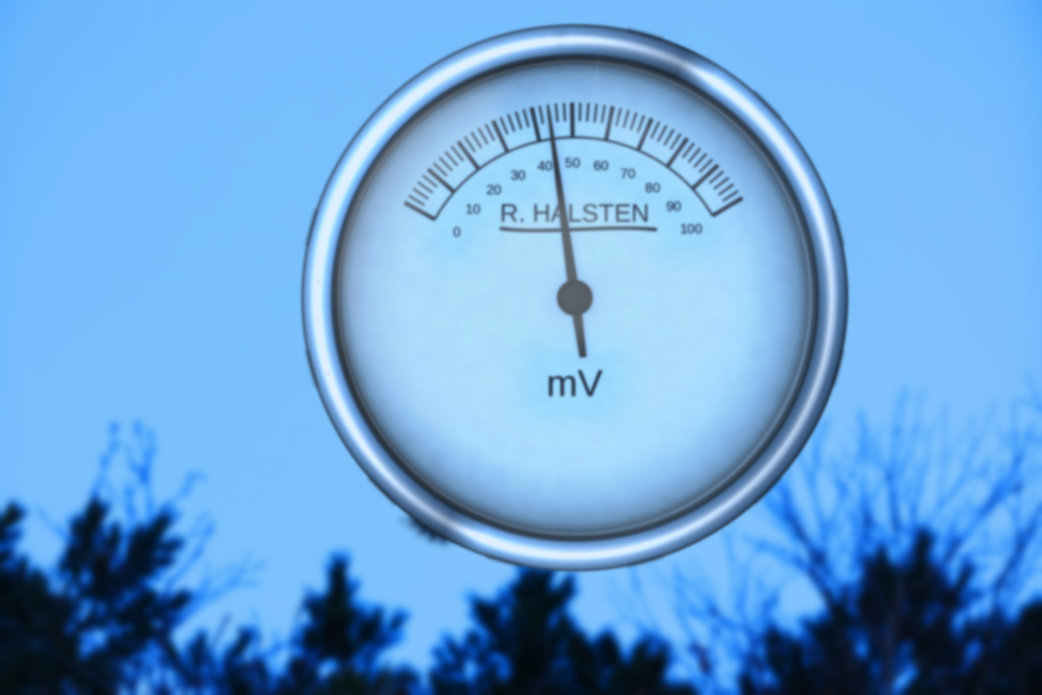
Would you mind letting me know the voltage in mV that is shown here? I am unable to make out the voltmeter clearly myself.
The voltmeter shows 44 mV
